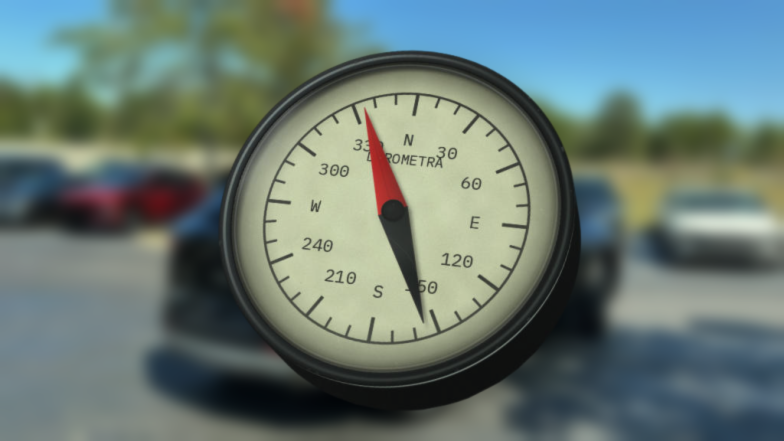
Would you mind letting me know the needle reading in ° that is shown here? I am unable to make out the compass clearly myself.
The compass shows 335 °
